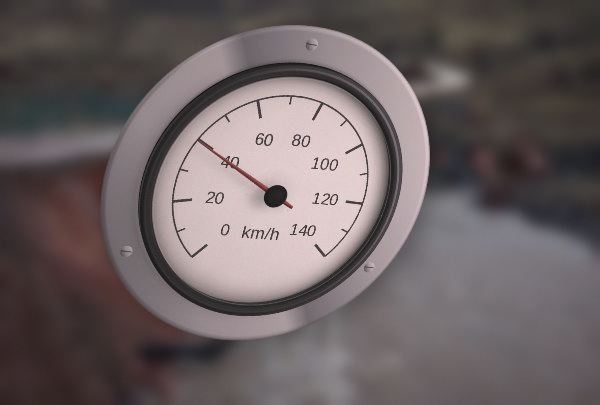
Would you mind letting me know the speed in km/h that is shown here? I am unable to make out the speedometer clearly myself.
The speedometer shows 40 km/h
